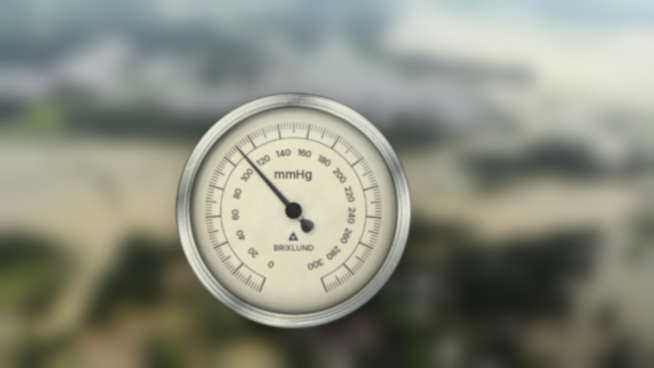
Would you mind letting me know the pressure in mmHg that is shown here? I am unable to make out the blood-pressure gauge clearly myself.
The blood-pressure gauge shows 110 mmHg
